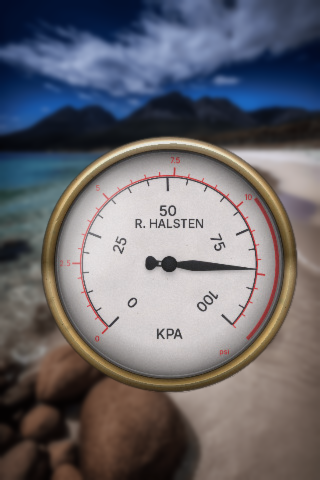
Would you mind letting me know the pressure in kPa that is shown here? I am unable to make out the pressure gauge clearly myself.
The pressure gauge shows 85 kPa
